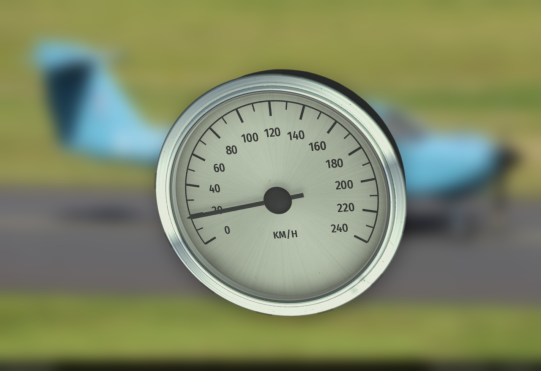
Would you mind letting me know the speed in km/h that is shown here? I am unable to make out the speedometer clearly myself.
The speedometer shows 20 km/h
